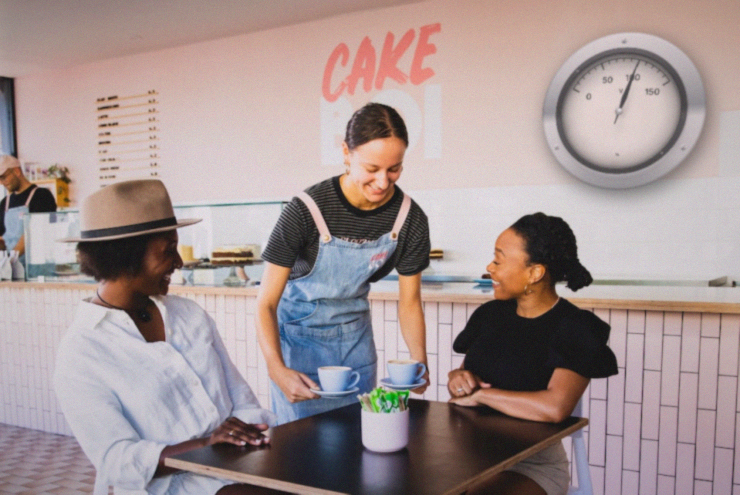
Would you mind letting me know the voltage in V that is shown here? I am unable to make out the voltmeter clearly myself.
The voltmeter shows 100 V
